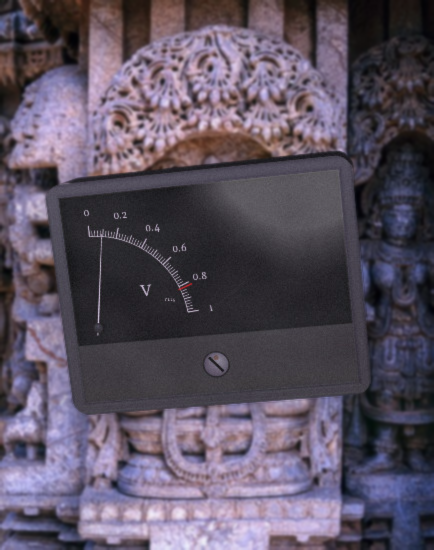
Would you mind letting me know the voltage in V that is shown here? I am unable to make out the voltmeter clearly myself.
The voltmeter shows 0.1 V
